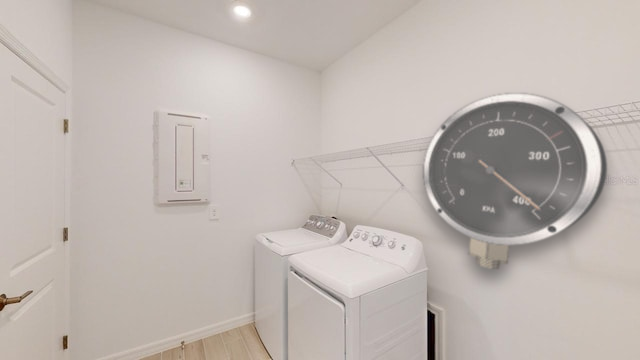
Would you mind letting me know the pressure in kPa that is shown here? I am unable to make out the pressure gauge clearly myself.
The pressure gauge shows 390 kPa
